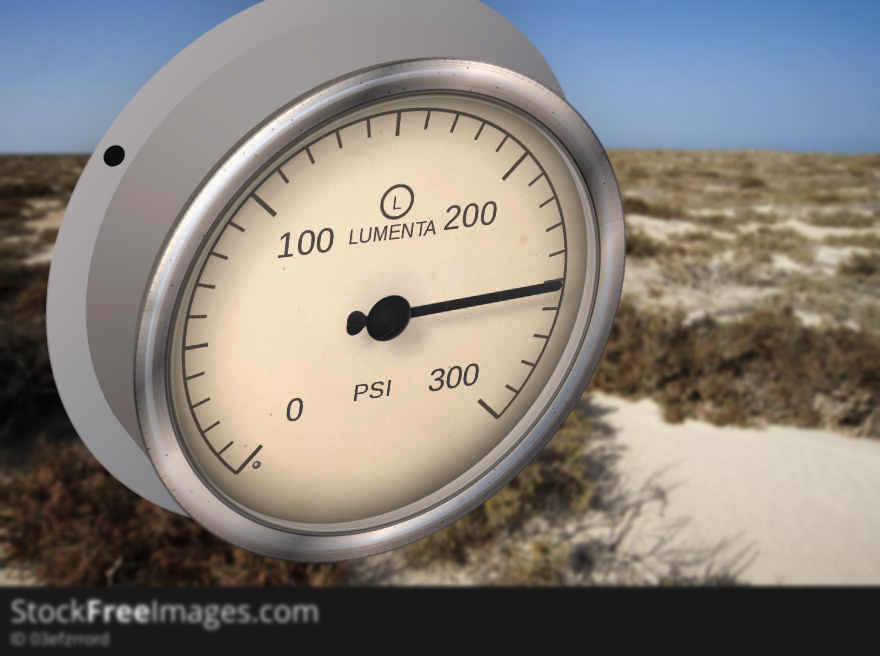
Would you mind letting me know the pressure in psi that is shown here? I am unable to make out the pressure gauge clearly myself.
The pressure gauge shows 250 psi
